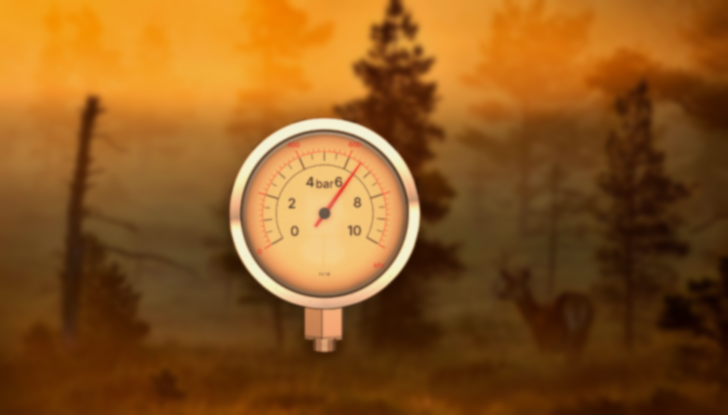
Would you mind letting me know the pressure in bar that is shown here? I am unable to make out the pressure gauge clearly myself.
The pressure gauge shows 6.5 bar
